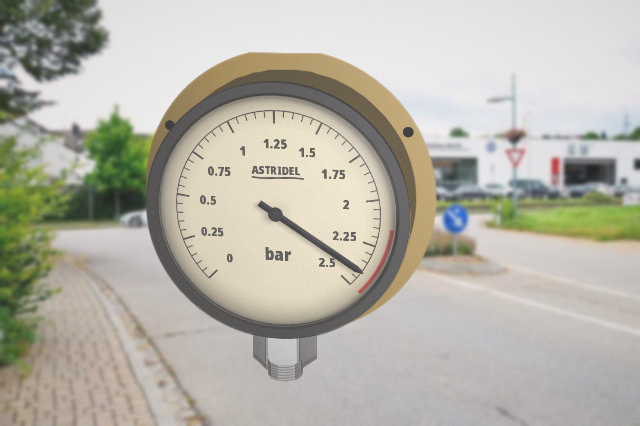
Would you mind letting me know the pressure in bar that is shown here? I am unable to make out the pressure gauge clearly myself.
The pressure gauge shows 2.4 bar
